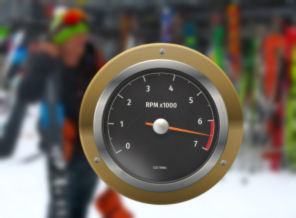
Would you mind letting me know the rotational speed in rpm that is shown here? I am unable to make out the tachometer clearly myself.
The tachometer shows 6500 rpm
